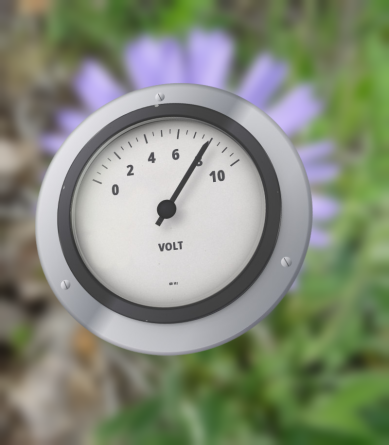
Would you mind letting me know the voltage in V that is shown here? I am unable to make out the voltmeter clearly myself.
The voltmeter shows 8 V
